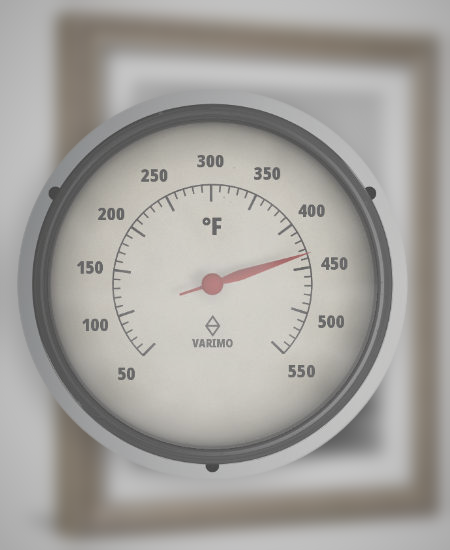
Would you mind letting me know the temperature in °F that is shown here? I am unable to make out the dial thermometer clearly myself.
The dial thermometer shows 435 °F
